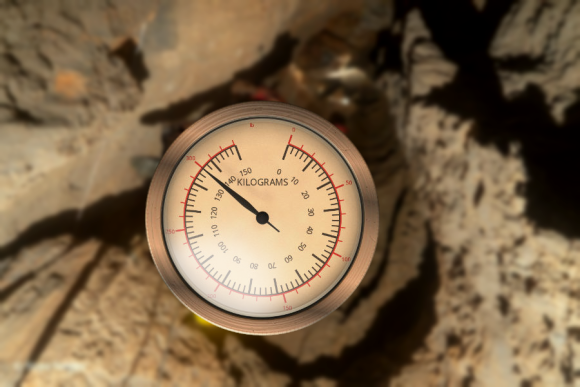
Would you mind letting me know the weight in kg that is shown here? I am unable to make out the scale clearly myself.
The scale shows 136 kg
